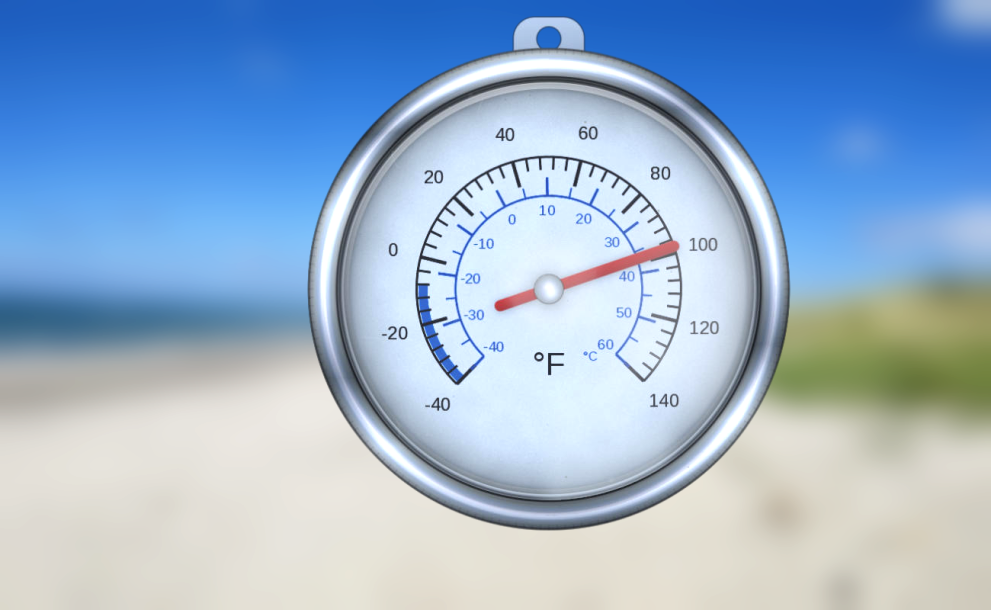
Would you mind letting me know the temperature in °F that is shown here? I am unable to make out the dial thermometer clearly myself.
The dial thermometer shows 98 °F
